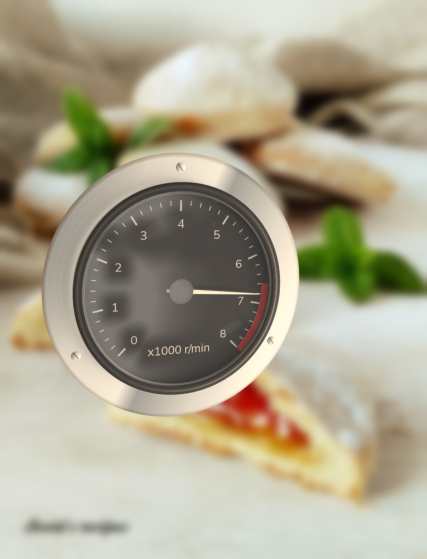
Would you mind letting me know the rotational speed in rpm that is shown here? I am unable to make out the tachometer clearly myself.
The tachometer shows 6800 rpm
